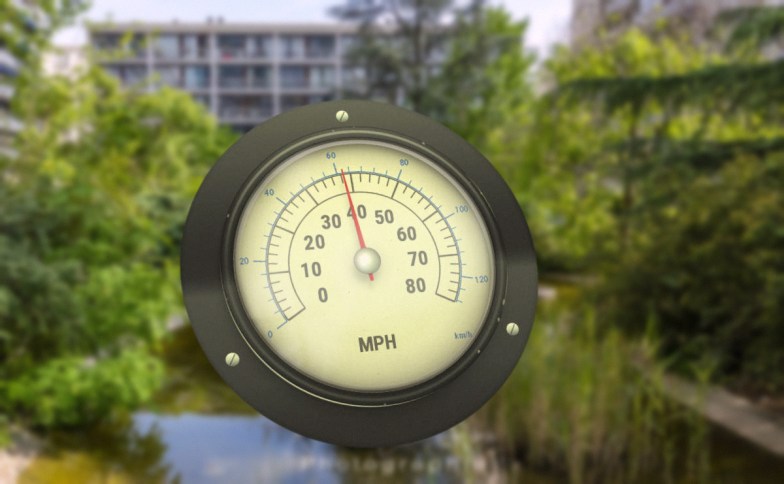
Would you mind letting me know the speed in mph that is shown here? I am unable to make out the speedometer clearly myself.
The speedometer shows 38 mph
